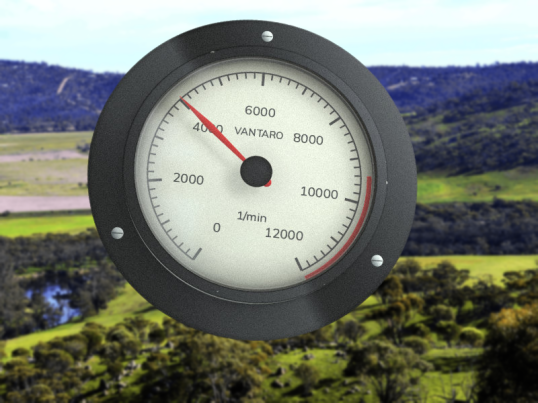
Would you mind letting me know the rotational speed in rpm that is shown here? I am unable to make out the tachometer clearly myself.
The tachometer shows 4000 rpm
